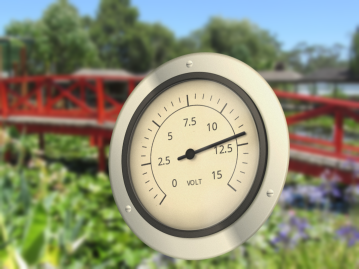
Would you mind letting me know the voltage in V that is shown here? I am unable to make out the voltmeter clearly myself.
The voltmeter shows 12 V
